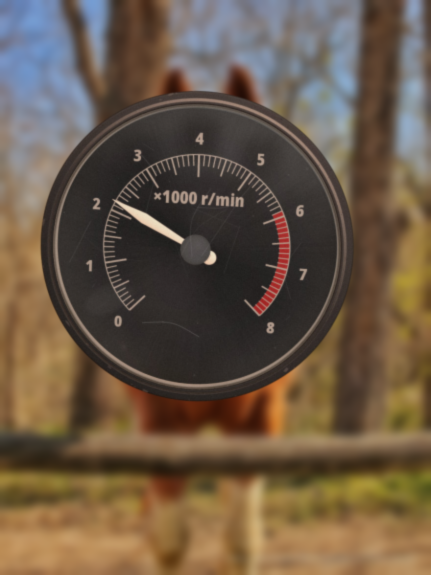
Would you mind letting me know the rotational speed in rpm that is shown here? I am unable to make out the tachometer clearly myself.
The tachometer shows 2200 rpm
